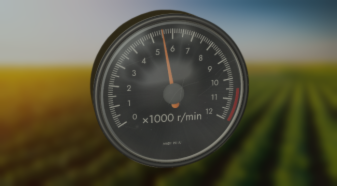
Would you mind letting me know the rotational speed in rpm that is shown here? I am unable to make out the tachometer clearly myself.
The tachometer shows 5500 rpm
